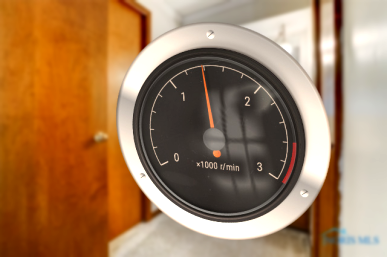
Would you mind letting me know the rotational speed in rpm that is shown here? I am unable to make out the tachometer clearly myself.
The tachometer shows 1400 rpm
